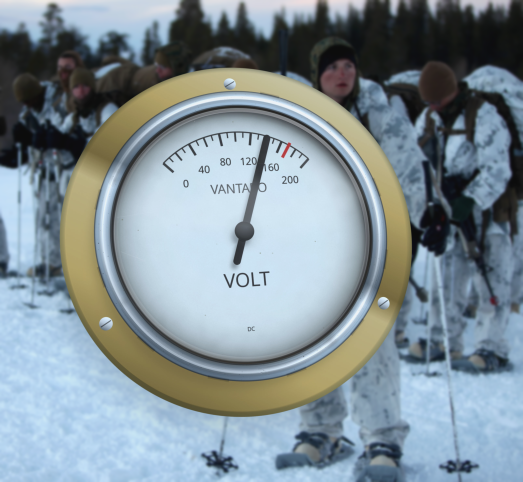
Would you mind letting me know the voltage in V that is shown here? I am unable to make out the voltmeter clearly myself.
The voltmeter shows 140 V
